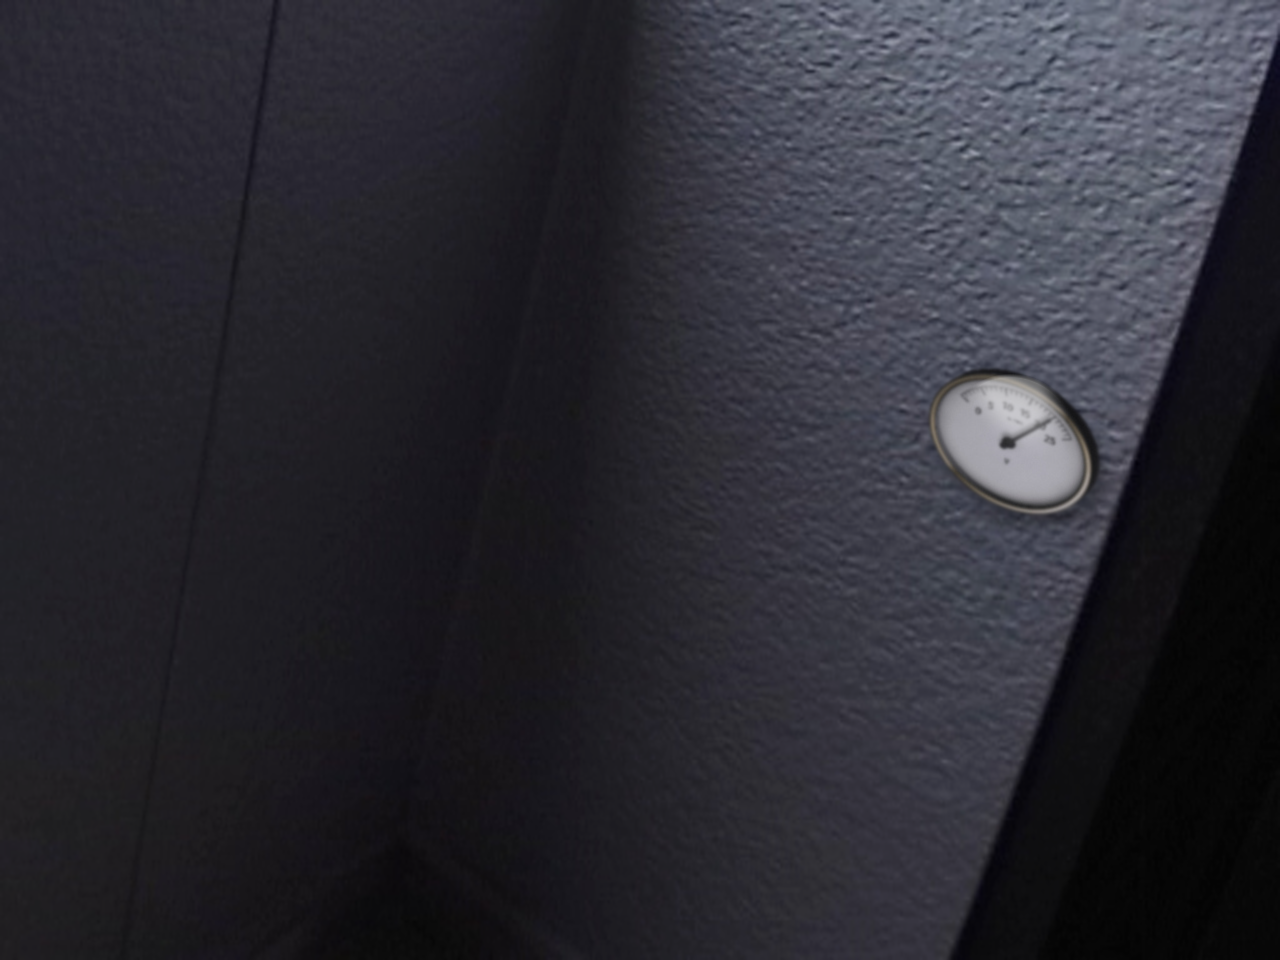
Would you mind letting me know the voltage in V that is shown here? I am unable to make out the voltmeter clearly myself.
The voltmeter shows 20 V
